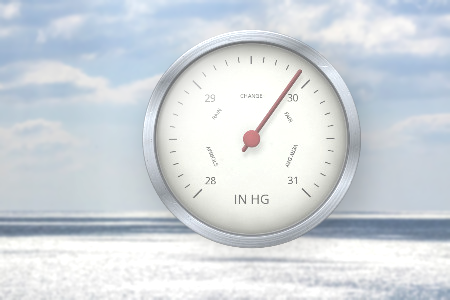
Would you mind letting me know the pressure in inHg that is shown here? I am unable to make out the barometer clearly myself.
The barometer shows 29.9 inHg
